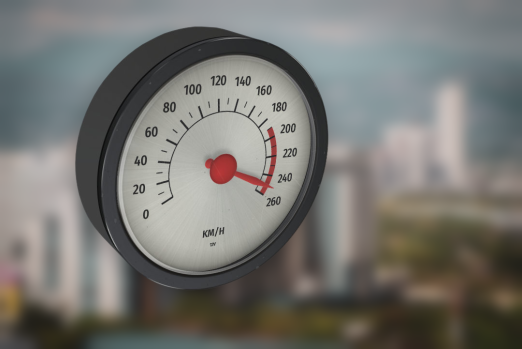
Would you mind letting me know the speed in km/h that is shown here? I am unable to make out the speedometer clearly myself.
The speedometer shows 250 km/h
